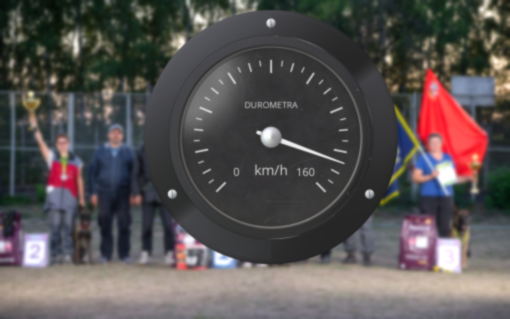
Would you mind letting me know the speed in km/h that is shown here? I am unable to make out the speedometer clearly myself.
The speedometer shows 145 km/h
